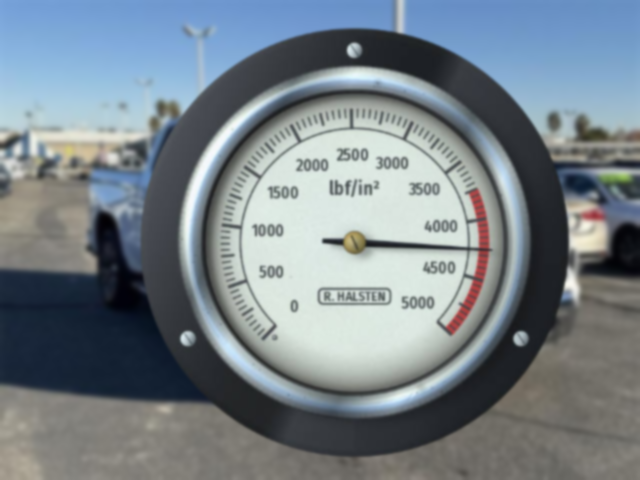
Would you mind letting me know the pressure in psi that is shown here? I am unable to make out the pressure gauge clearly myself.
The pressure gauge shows 4250 psi
